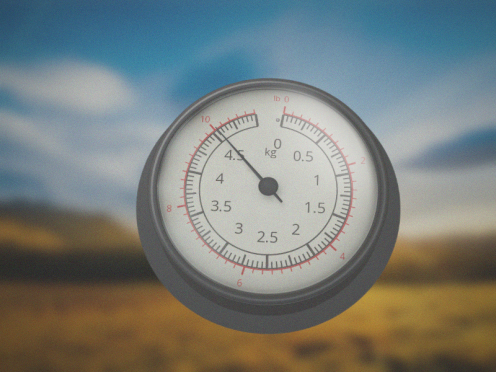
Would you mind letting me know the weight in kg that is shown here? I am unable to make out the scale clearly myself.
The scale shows 4.55 kg
